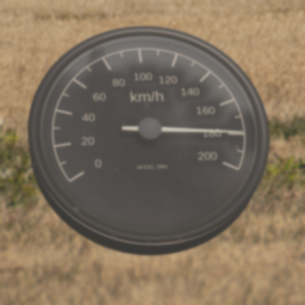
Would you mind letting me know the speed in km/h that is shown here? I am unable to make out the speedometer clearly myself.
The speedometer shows 180 km/h
